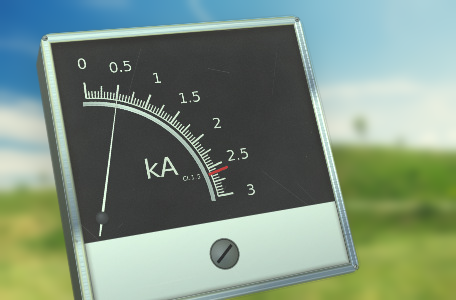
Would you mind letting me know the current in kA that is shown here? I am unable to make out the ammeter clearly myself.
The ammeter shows 0.5 kA
